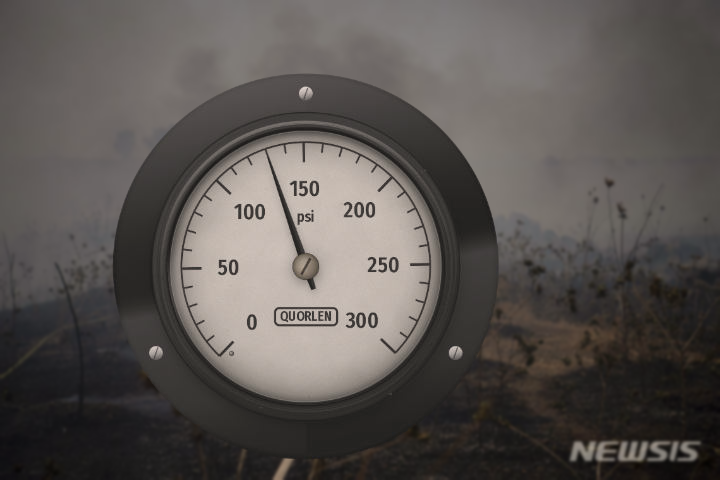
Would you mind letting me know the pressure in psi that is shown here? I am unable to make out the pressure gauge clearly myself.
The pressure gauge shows 130 psi
